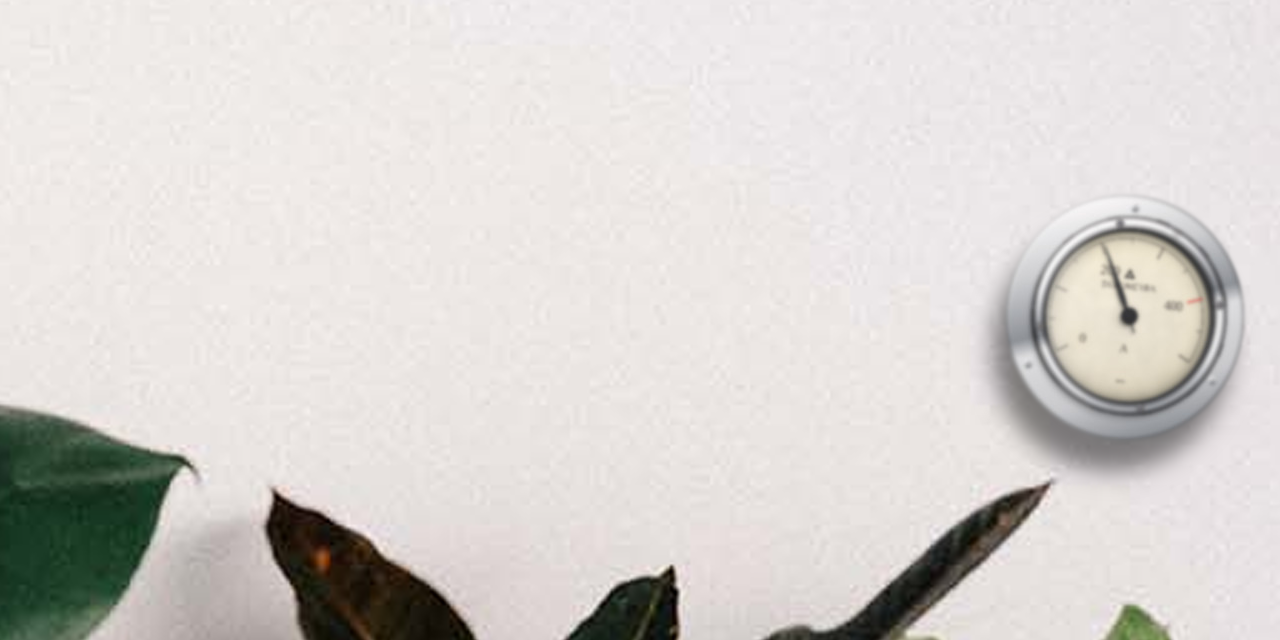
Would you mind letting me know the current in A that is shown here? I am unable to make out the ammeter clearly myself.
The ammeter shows 200 A
